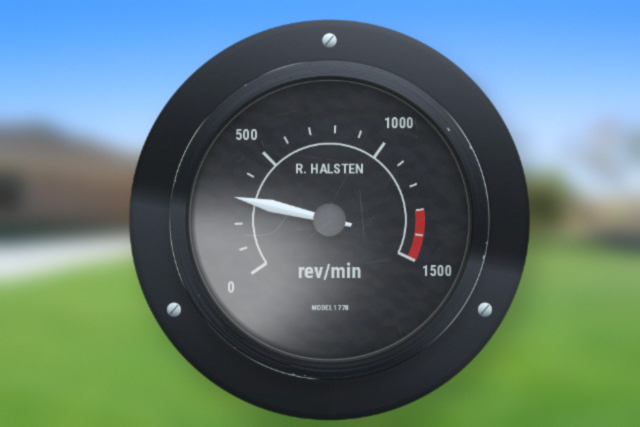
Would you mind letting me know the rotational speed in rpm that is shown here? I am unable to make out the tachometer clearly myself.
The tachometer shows 300 rpm
